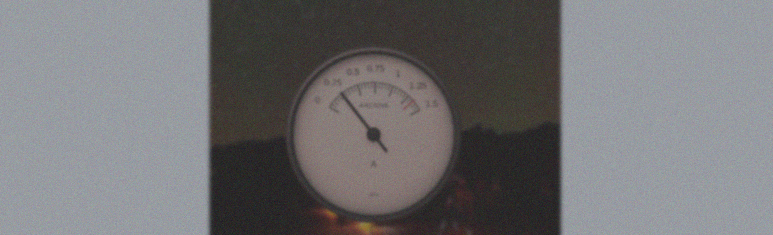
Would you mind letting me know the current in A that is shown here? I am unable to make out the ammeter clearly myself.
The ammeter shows 0.25 A
